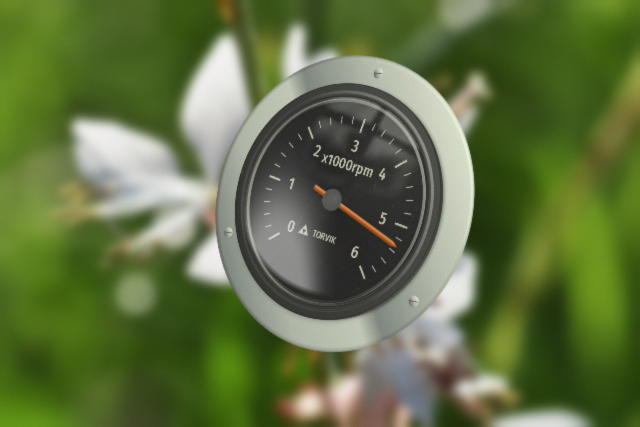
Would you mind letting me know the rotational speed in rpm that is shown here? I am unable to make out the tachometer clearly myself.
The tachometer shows 5300 rpm
